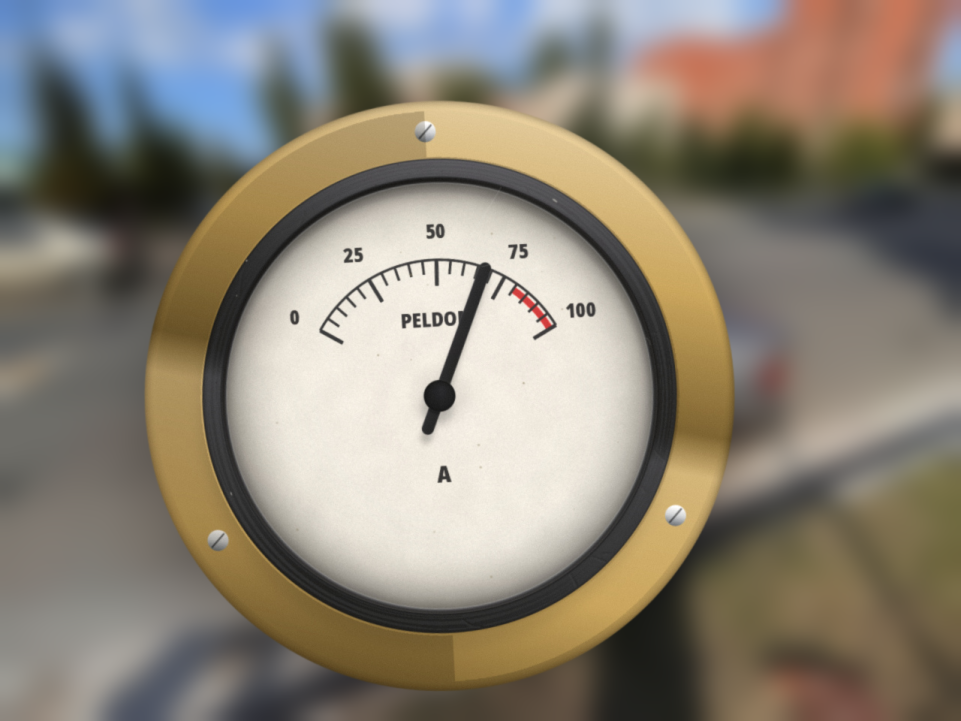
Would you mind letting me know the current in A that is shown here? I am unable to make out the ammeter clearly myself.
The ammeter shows 67.5 A
